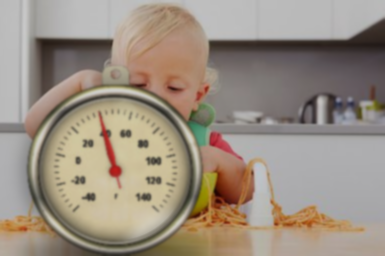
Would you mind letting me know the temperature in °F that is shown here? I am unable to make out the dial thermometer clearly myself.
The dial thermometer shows 40 °F
